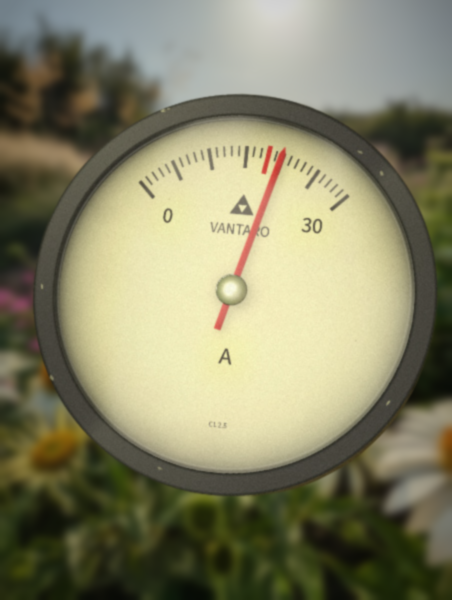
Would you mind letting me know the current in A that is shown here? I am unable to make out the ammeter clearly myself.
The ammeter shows 20 A
